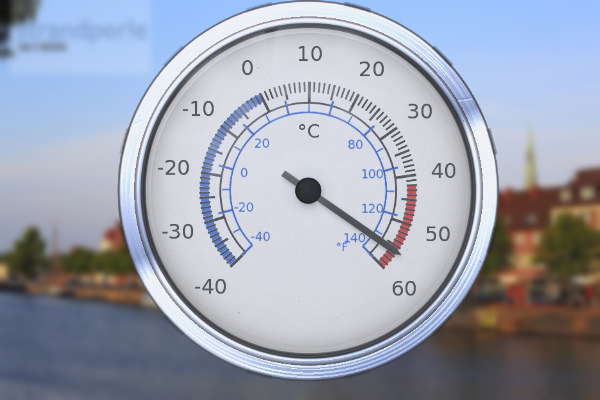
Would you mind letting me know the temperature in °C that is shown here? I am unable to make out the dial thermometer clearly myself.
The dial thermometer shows 56 °C
